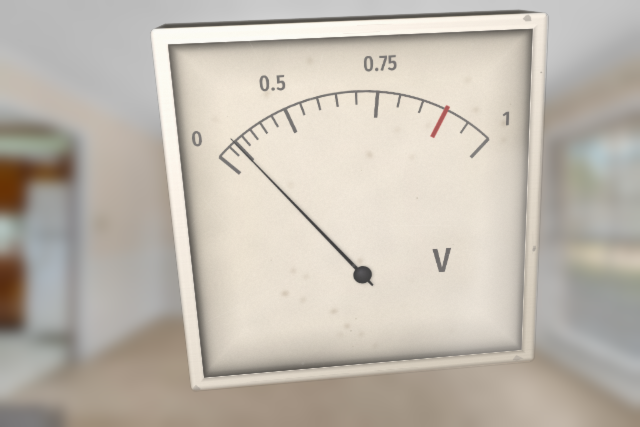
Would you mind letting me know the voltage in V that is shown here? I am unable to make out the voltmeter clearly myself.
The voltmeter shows 0.25 V
